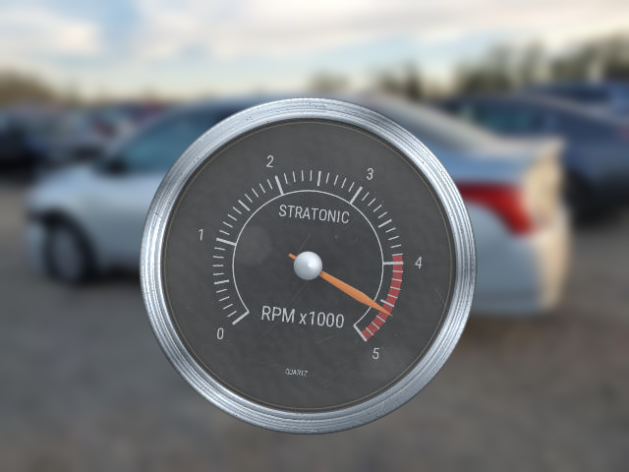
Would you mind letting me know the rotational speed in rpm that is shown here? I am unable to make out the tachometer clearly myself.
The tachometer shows 4600 rpm
